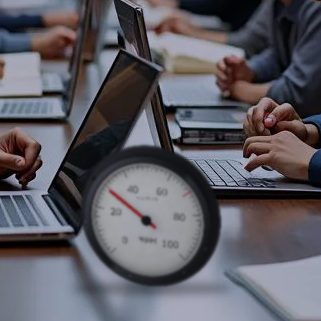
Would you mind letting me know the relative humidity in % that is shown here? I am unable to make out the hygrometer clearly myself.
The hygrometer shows 30 %
